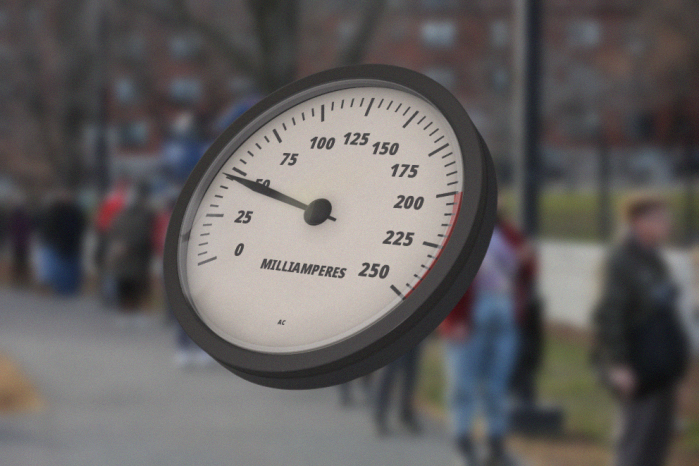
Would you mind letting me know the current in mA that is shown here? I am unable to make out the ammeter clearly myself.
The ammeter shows 45 mA
